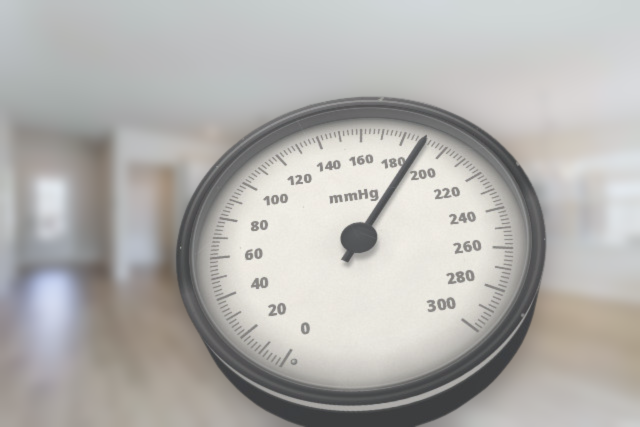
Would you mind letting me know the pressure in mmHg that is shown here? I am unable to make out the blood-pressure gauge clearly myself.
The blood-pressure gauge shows 190 mmHg
